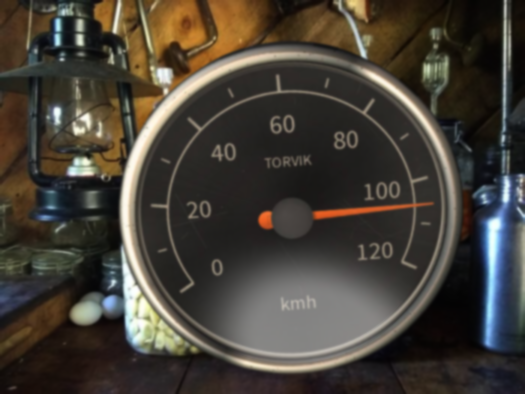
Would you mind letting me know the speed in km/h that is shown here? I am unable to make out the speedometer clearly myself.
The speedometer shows 105 km/h
